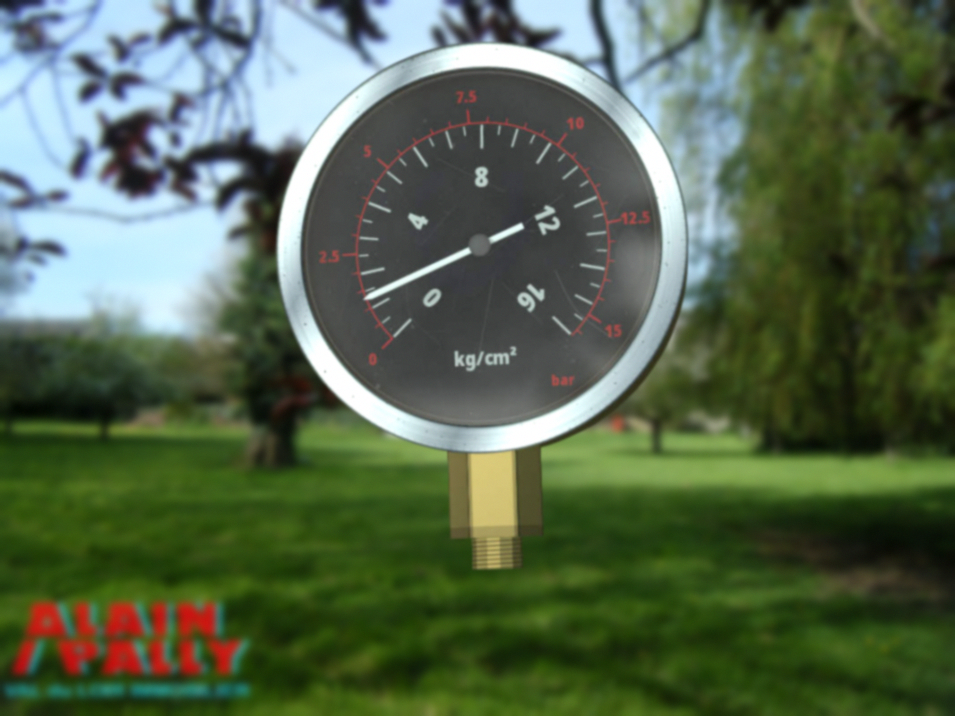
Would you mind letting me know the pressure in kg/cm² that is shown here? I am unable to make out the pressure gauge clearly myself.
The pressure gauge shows 1.25 kg/cm²
